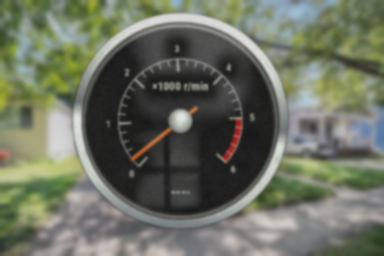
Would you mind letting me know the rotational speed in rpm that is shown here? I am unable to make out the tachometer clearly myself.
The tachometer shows 200 rpm
